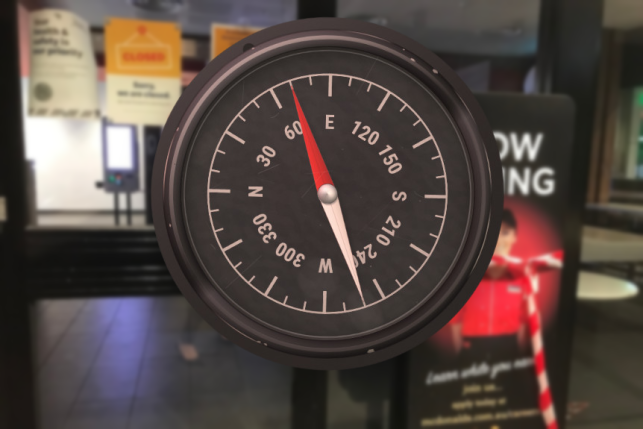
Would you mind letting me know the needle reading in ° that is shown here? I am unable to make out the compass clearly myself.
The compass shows 70 °
